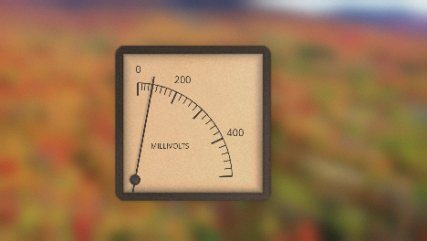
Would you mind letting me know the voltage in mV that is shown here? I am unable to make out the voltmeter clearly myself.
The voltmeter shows 100 mV
